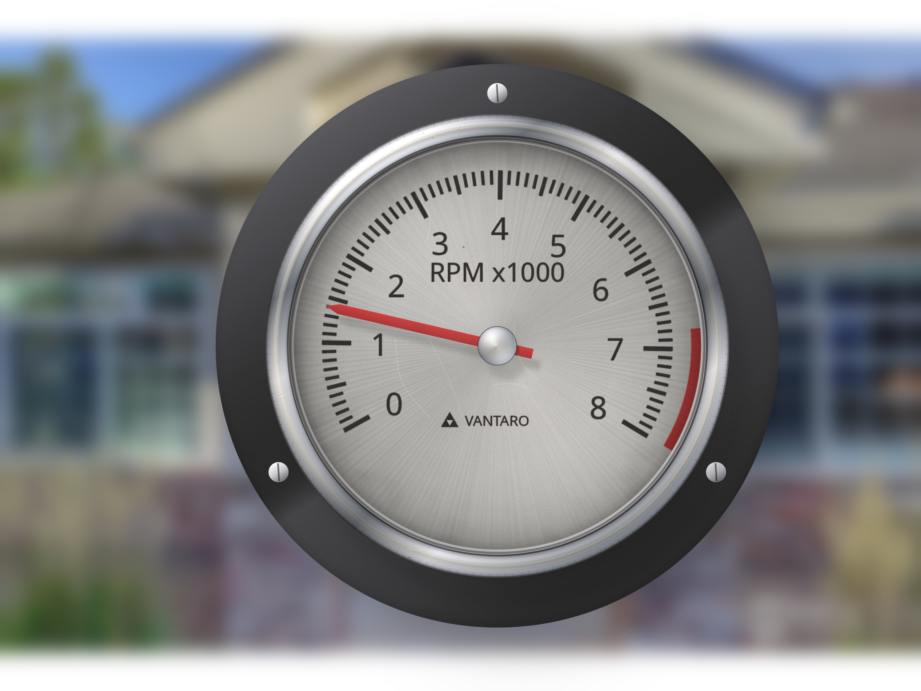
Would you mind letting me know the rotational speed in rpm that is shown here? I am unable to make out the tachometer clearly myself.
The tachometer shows 1400 rpm
